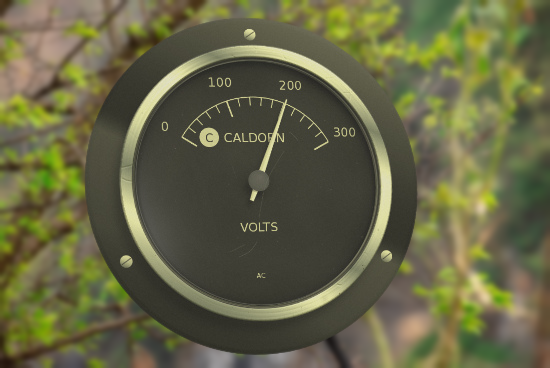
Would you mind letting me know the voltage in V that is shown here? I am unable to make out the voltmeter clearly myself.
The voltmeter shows 200 V
